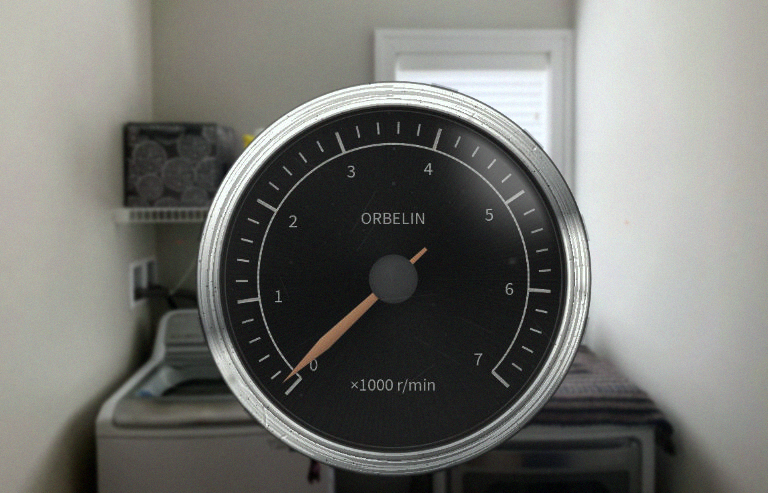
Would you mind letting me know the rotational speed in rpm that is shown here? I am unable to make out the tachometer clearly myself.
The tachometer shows 100 rpm
